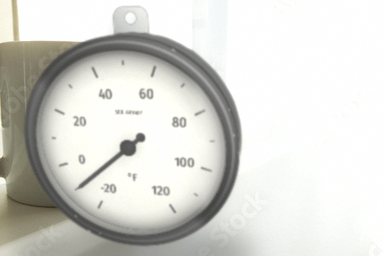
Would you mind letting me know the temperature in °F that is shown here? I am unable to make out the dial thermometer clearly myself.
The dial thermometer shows -10 °F
